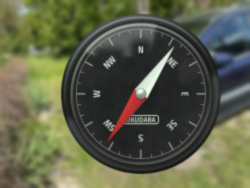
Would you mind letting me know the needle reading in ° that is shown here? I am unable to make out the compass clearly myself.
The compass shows 215 °
